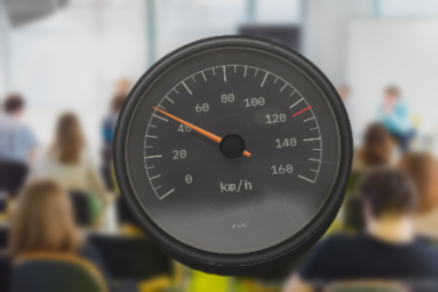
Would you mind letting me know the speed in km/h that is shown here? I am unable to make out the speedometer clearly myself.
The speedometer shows 42.5 km/h
